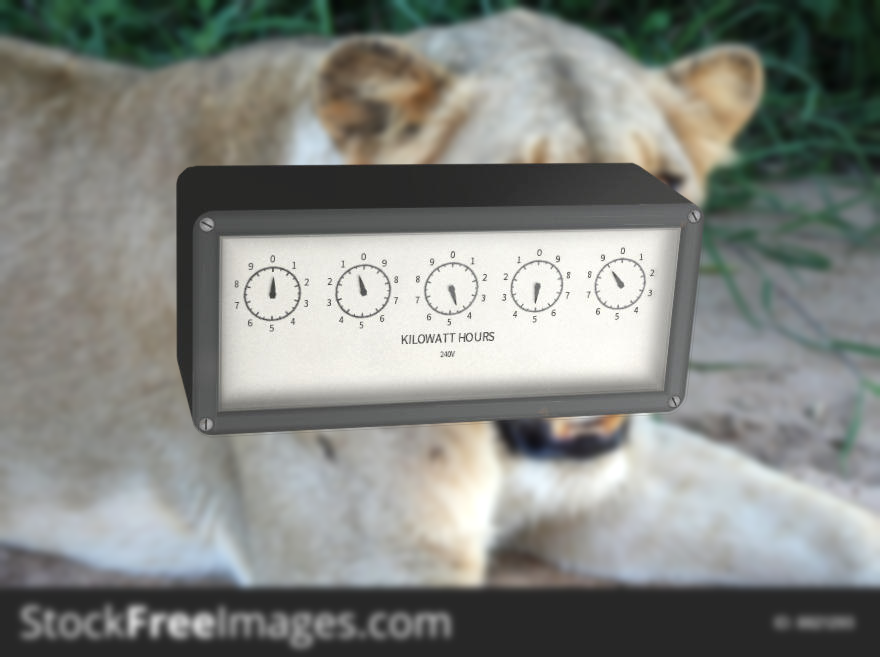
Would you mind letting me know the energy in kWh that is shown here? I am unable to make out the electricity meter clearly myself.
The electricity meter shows 449 kWh
